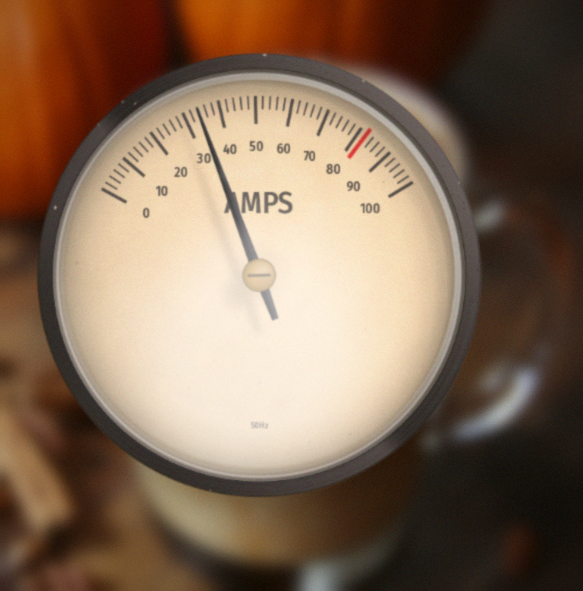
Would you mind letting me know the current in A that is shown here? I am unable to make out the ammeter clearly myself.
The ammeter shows 34 A
